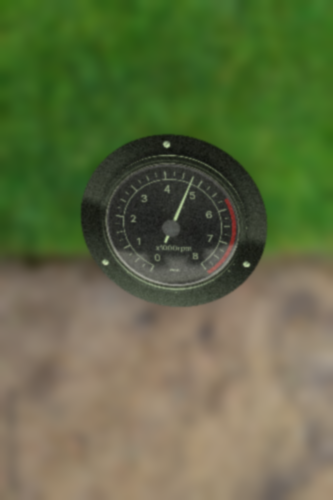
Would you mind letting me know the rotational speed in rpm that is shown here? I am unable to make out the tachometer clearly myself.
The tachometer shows 4750 rpm
